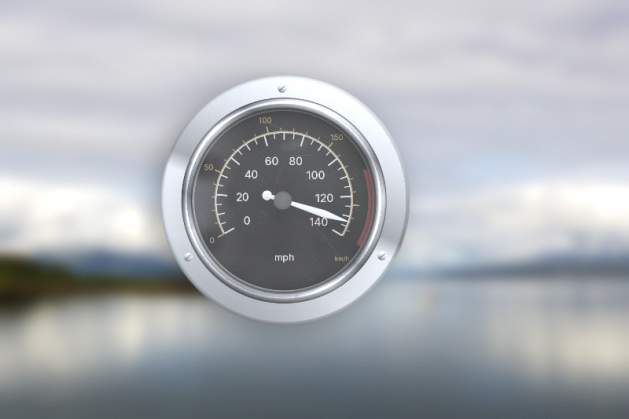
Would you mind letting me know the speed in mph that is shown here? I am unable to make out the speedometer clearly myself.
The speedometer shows 132.5 mph
